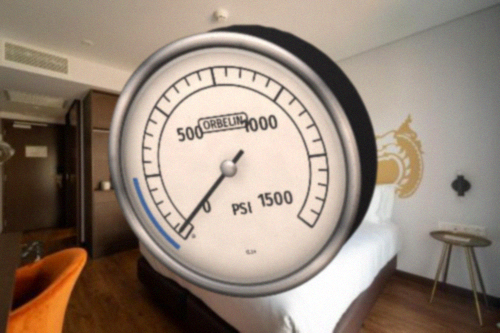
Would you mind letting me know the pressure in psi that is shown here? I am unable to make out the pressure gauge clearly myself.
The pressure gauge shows 25 psi
